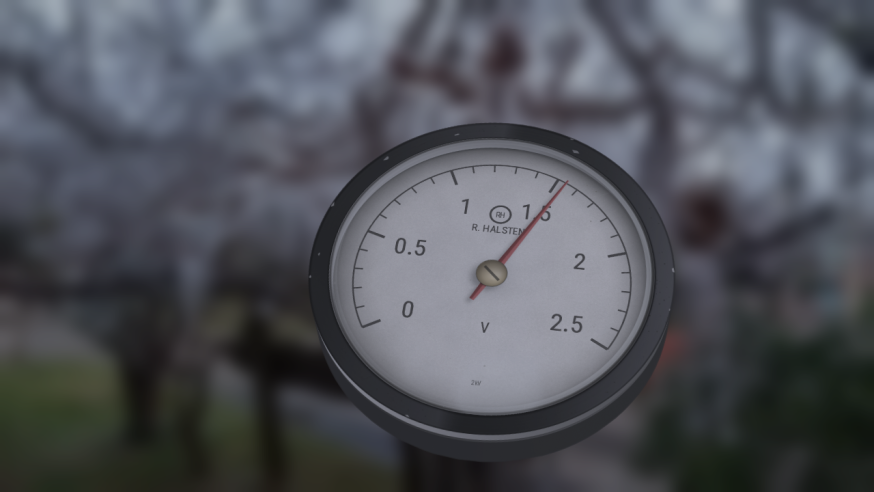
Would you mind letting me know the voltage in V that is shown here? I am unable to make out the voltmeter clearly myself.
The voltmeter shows 1.55 V
